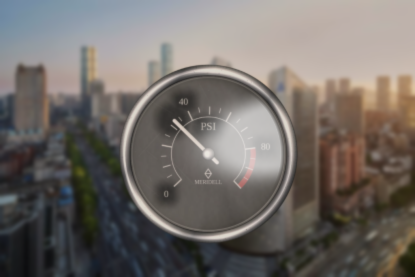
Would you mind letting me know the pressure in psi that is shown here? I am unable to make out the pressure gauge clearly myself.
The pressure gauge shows 32.5 psi
